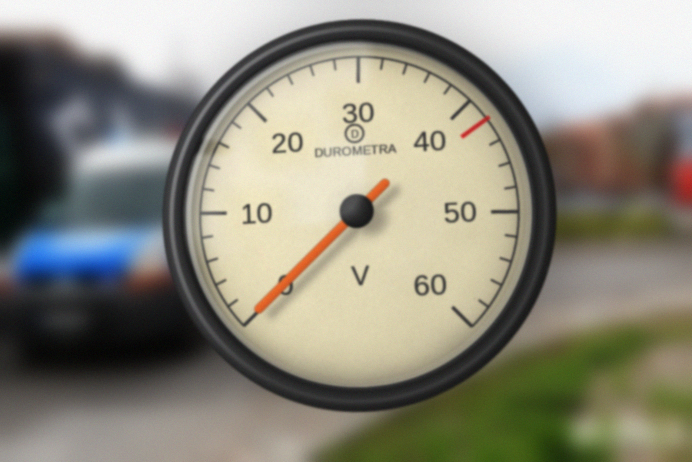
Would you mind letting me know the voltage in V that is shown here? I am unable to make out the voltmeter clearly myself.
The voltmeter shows 0 V
